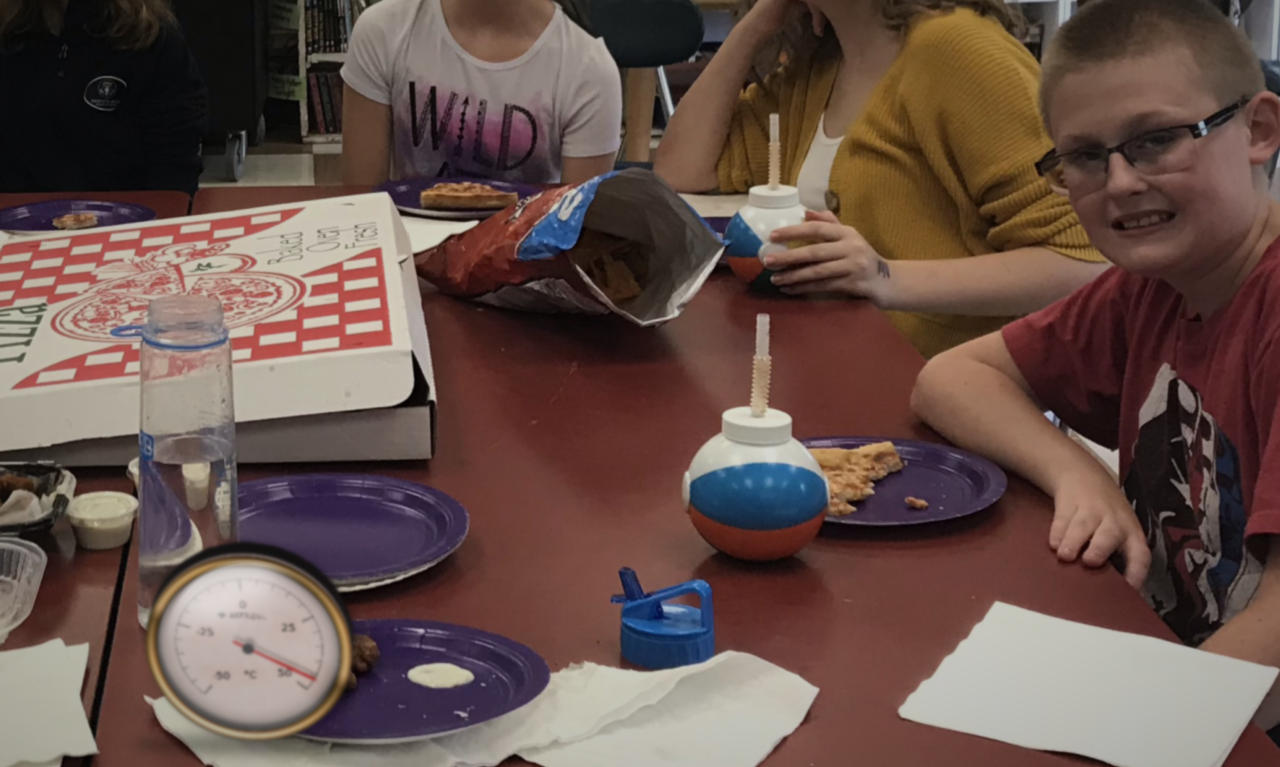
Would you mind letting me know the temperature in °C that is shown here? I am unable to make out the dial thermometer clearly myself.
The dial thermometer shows 45 °C
